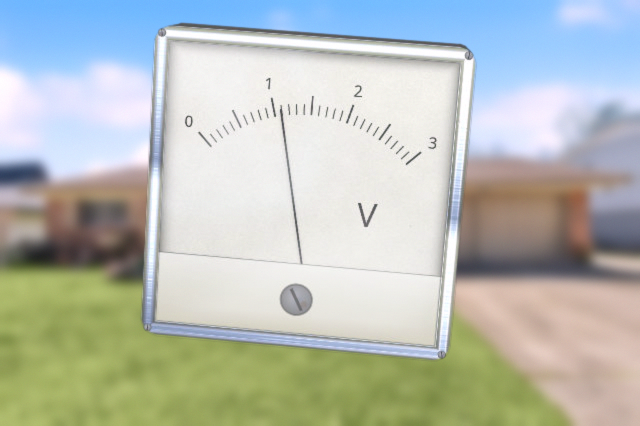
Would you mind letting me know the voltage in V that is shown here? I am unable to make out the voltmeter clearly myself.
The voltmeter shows 1.1 V
